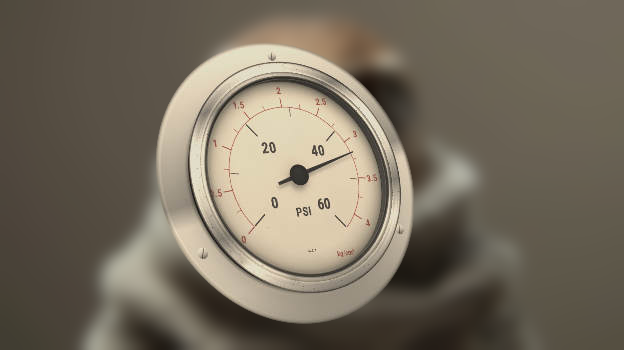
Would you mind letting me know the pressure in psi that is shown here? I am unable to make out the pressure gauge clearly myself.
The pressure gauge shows 45 psi
